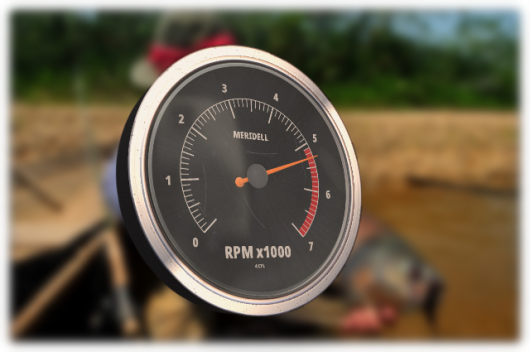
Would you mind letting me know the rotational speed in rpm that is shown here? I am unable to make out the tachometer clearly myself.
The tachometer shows 5300 rpm
